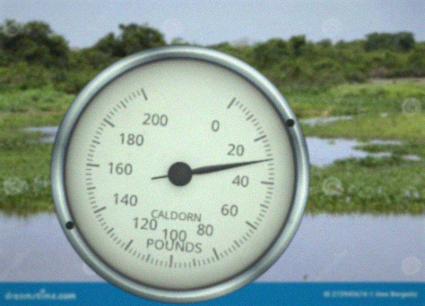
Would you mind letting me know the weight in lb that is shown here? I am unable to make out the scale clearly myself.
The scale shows 30 lb
